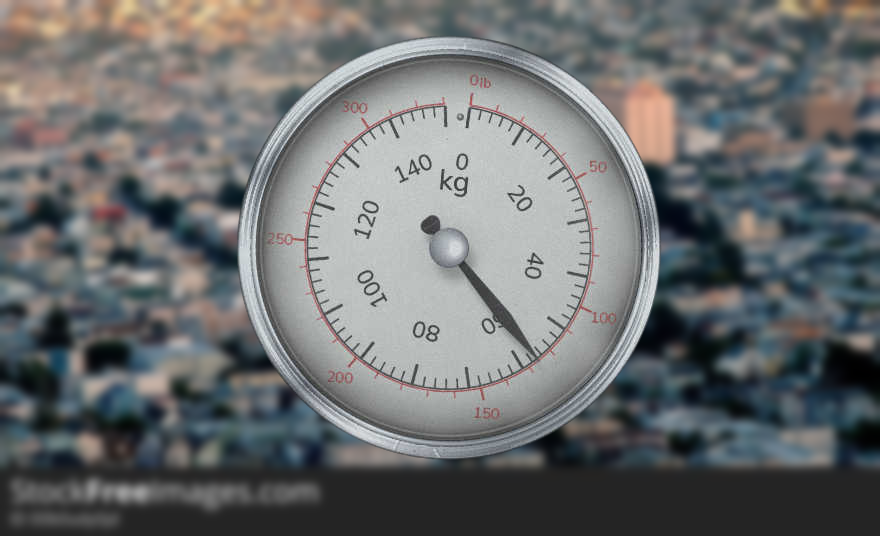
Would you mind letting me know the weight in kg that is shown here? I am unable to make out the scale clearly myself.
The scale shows 57 kg
